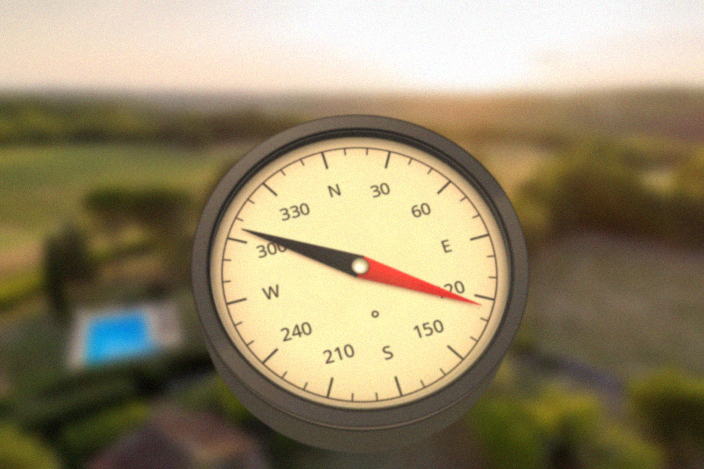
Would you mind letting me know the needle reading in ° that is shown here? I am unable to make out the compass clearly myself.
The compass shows 125 °
